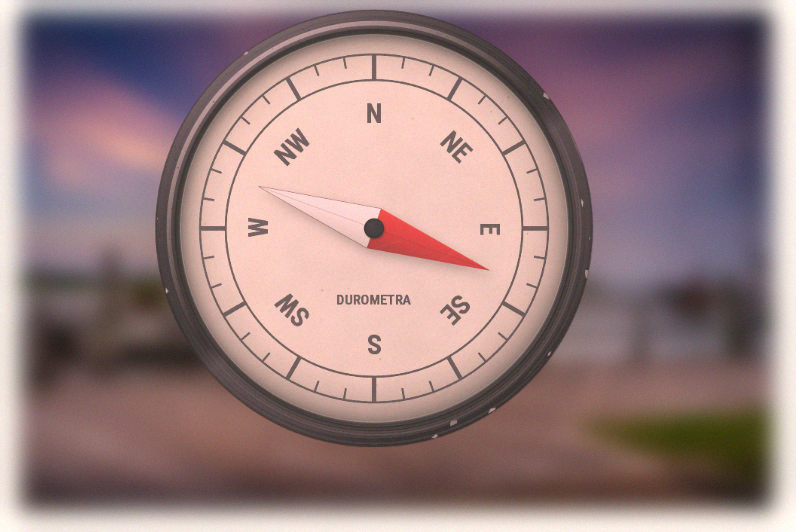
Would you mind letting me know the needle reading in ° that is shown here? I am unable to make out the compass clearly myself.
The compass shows 110 °
